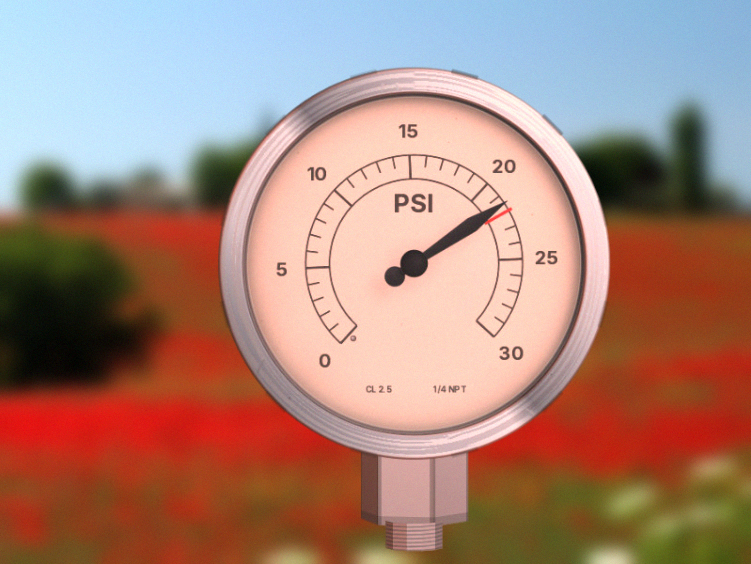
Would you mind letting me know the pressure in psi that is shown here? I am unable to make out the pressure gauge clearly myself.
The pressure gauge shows 21.5 psi
